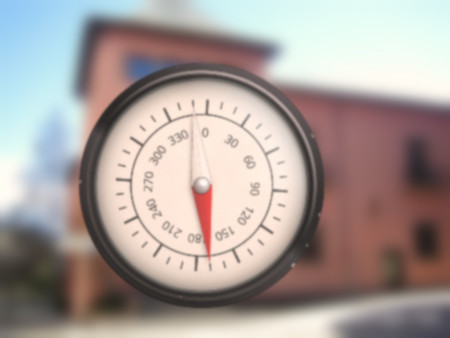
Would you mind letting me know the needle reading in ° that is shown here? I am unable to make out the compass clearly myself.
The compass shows 170 °
